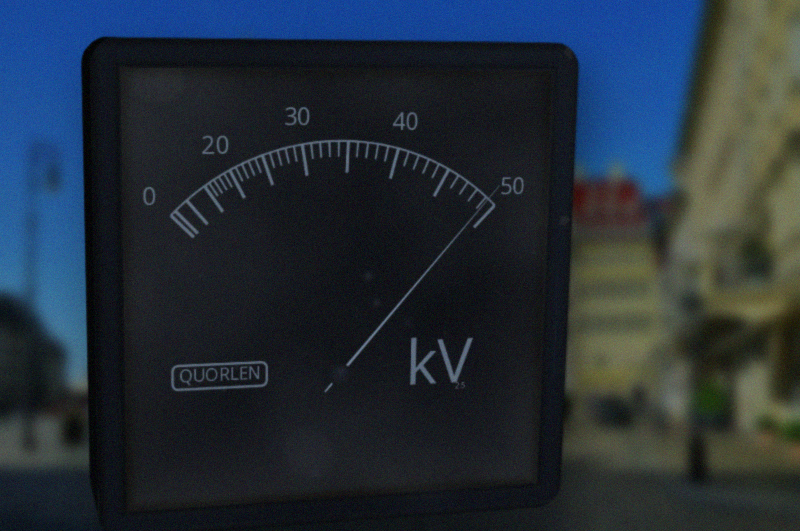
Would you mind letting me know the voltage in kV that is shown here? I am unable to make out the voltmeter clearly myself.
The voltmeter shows 49 kV
